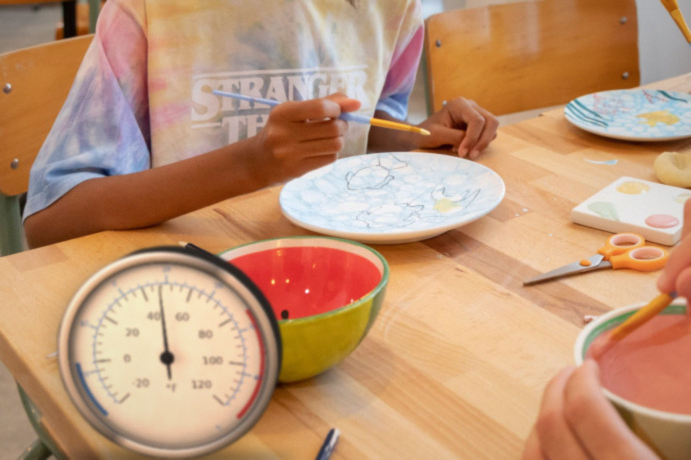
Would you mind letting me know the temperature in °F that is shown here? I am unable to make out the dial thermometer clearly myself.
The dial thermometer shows 48 °F
